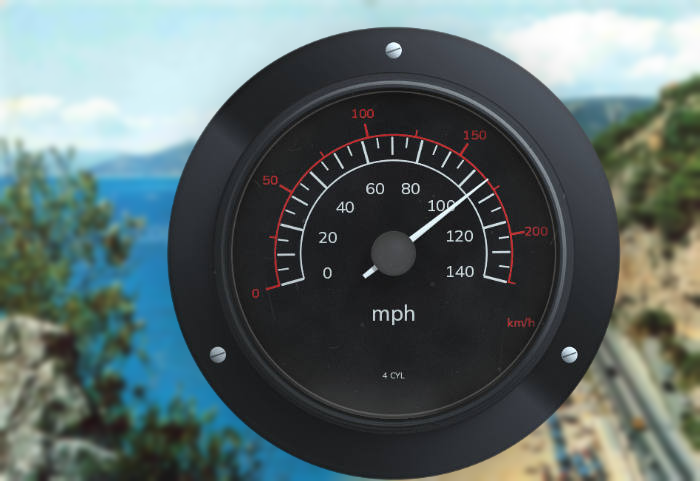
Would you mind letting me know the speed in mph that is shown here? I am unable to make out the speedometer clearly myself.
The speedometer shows 105 mph
